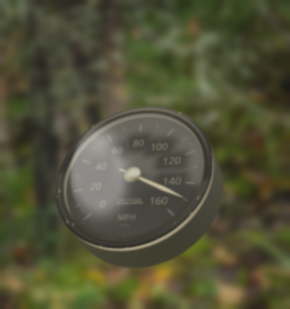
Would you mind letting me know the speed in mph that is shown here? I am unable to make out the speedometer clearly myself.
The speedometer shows 150 mph
